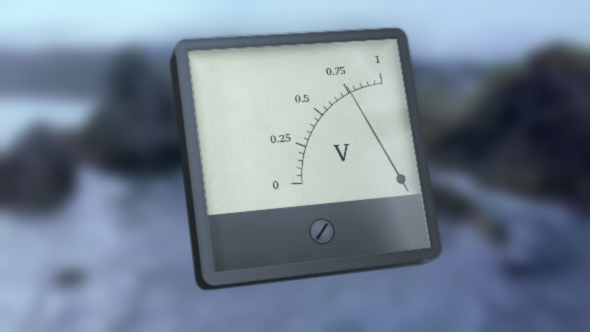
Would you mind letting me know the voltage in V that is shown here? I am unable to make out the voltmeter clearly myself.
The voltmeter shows 0.75 V
